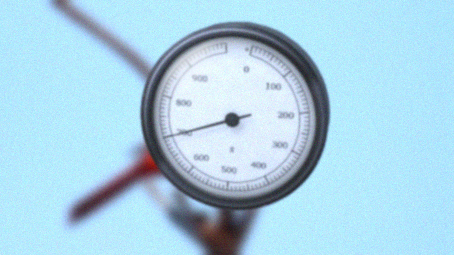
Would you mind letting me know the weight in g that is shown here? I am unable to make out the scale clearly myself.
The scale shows 700 g
